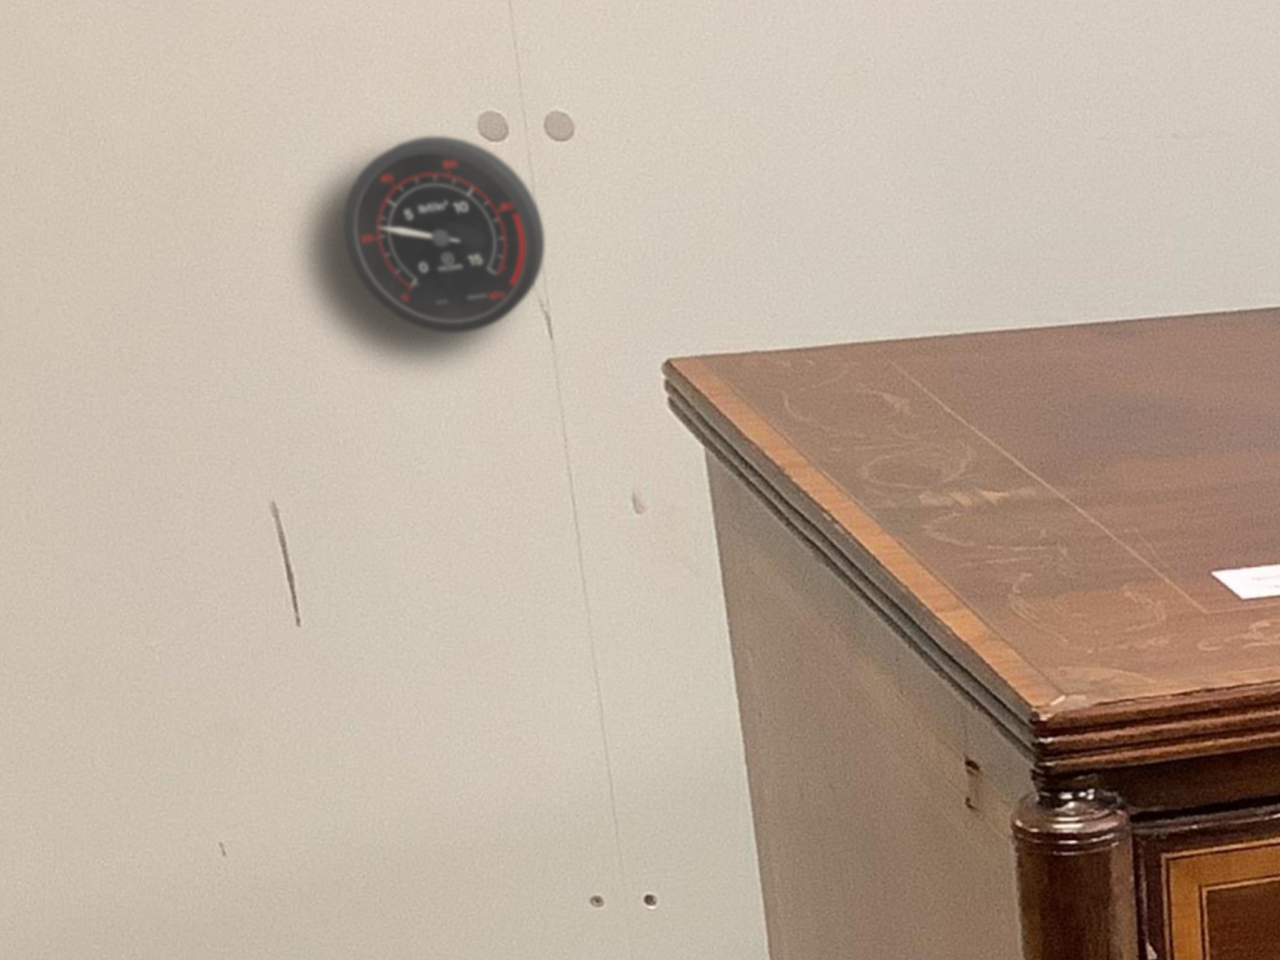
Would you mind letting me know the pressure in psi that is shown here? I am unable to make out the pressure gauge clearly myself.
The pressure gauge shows 3.5 psi
